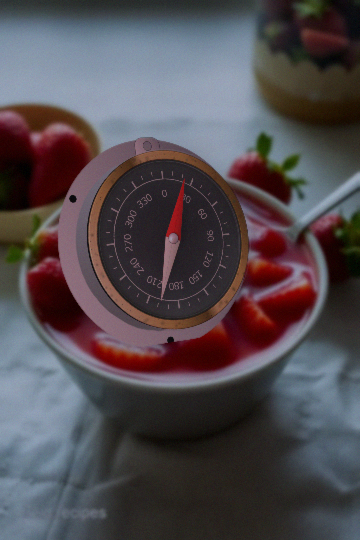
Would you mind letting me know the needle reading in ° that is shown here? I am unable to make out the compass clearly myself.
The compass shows 20 °
